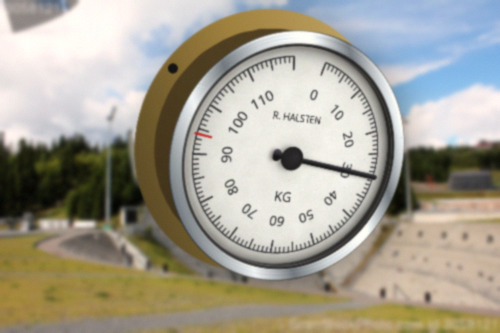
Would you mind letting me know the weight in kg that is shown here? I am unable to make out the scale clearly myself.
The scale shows 30 kg
